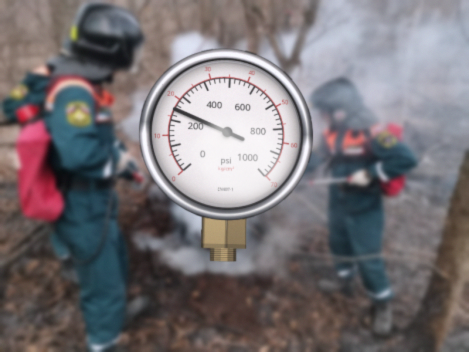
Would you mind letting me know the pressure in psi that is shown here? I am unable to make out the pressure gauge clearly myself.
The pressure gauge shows 240 psi
